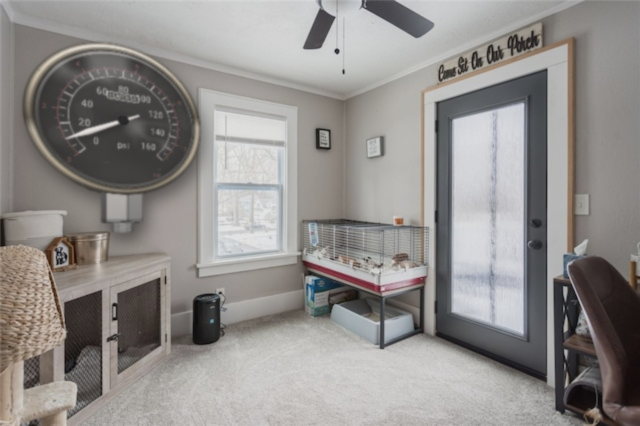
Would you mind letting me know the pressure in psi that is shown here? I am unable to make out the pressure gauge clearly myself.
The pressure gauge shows 10 psi
